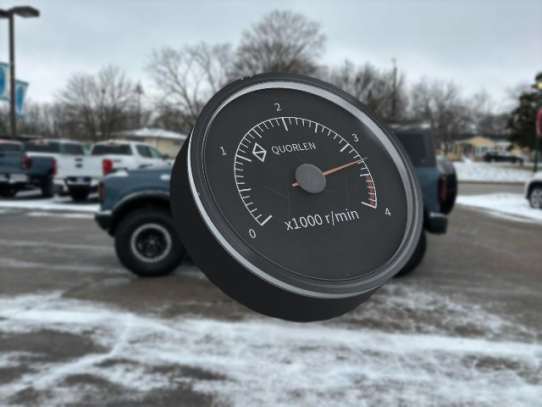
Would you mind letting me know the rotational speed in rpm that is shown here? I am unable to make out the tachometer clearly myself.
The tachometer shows 3300 rpm
